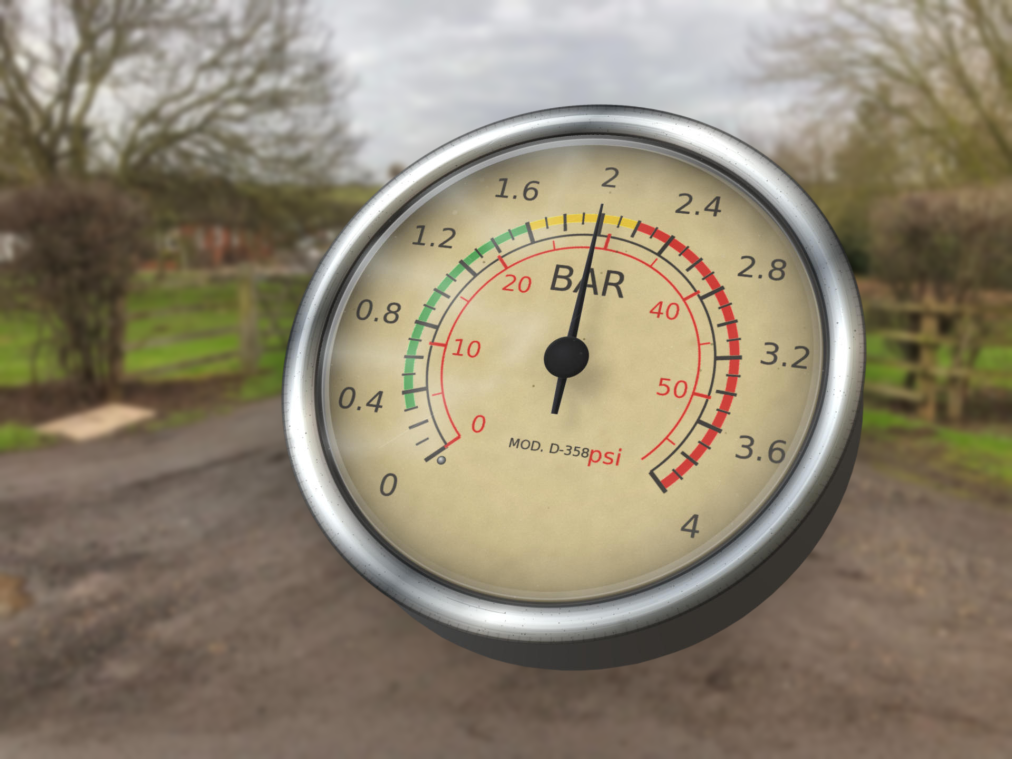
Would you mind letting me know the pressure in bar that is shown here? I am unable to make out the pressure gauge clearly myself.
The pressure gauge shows 2 bar
